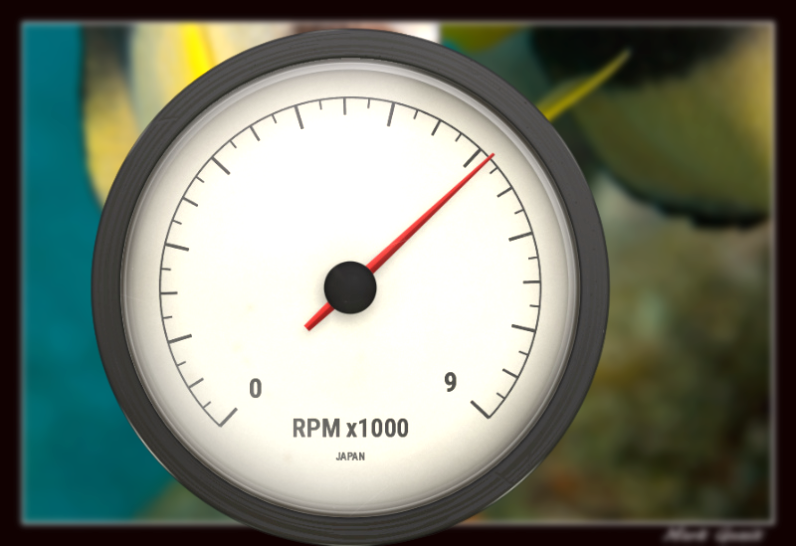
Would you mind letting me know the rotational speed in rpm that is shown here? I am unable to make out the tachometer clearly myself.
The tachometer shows 6125 rpm
